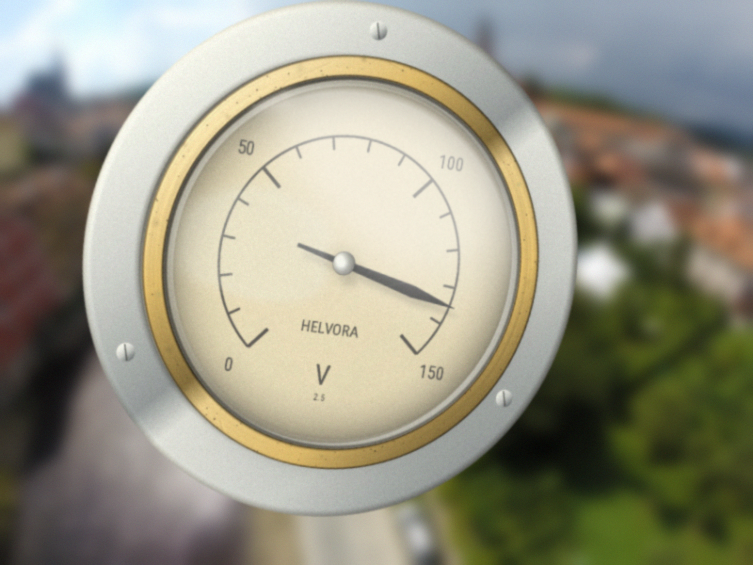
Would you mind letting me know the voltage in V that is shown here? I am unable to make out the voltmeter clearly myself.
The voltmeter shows 135 V
